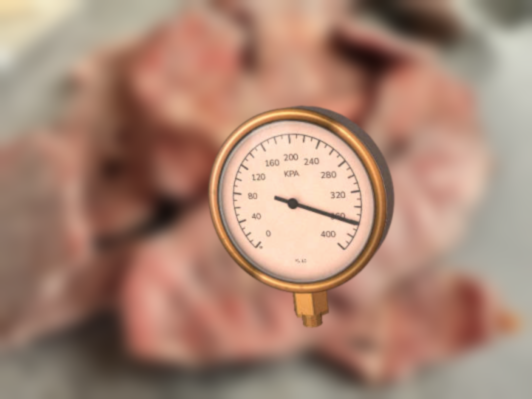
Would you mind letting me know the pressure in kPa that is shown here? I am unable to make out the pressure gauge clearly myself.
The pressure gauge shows 360 kPa
